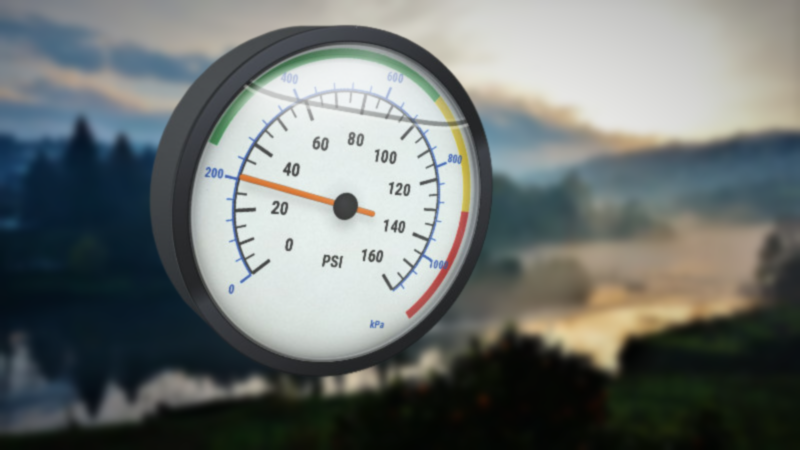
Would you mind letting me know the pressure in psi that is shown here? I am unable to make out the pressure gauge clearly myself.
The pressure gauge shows 30 psi
